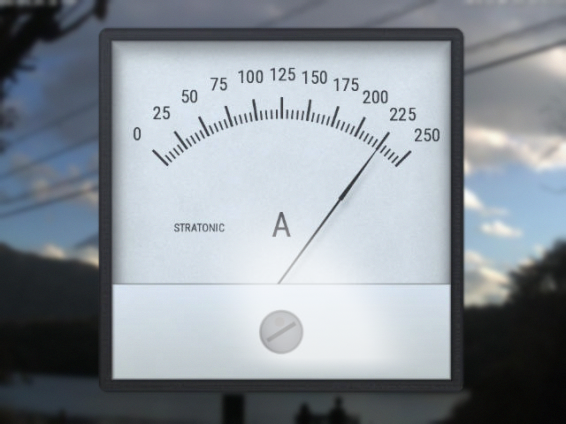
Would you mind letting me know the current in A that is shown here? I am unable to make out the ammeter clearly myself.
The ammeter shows 225 A
